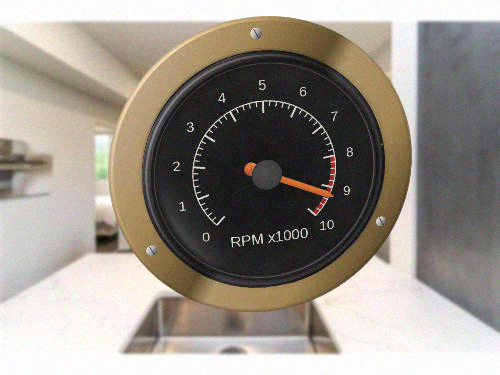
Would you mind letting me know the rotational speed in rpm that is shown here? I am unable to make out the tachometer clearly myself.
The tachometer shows 9200 rpm
